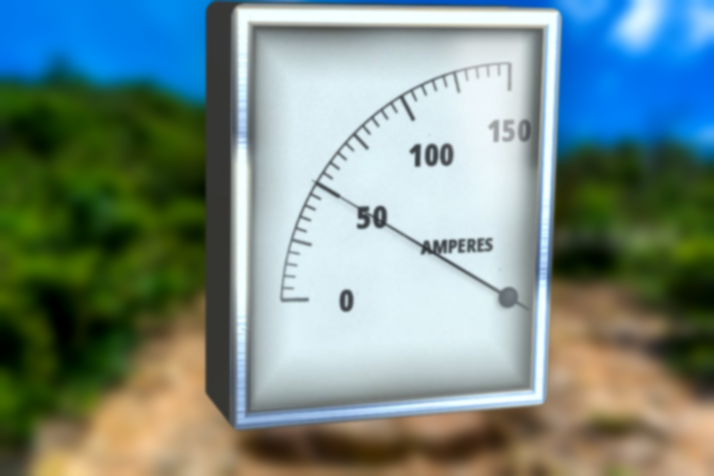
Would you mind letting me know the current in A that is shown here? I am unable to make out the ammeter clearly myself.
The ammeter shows 50 A
